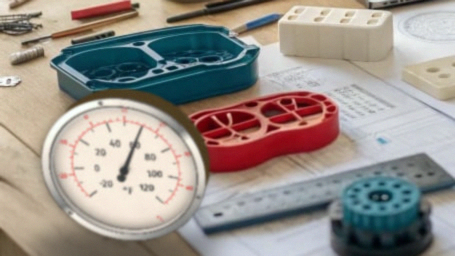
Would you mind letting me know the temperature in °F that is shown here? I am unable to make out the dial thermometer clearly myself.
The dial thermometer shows 60 °F
